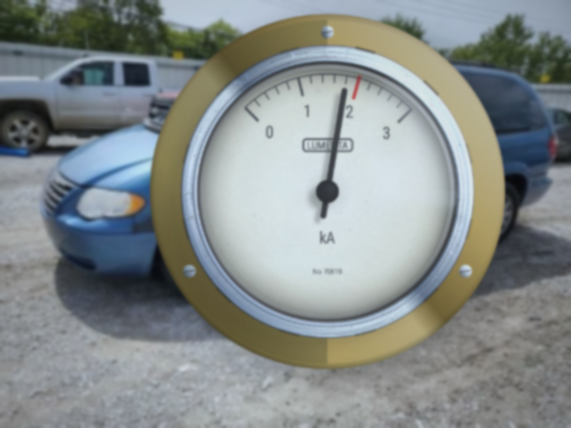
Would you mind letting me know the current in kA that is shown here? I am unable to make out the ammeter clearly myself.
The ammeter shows 1.8 kA
